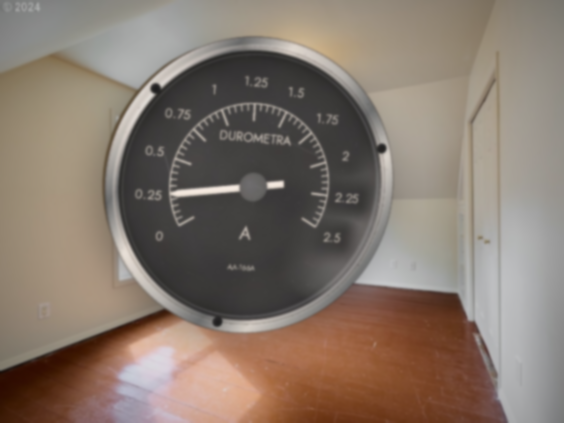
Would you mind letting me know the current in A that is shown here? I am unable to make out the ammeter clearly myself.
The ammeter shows 0.25 A
